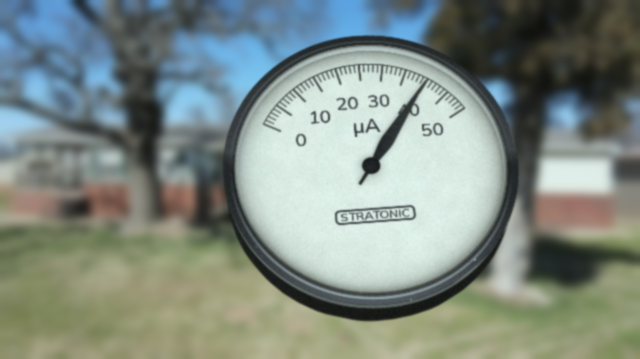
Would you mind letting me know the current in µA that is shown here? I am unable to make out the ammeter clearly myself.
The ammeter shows 40 µA
